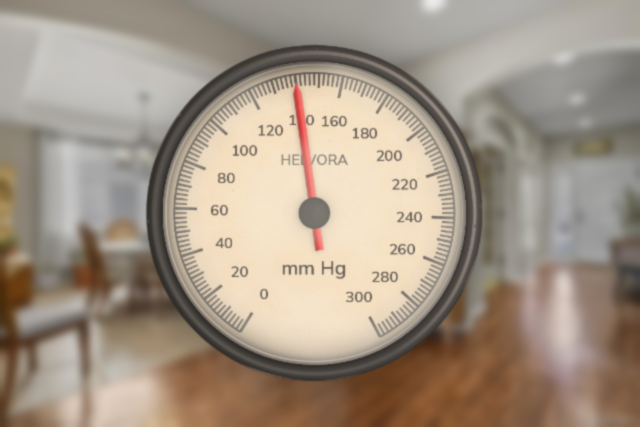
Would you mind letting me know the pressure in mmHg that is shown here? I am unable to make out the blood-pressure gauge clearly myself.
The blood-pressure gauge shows 140 mmHg
